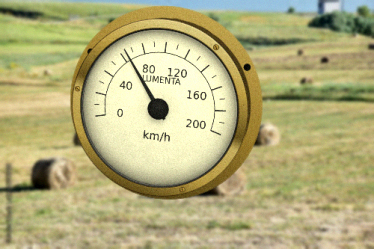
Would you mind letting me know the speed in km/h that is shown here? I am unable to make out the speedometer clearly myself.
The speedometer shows 65 km/h
